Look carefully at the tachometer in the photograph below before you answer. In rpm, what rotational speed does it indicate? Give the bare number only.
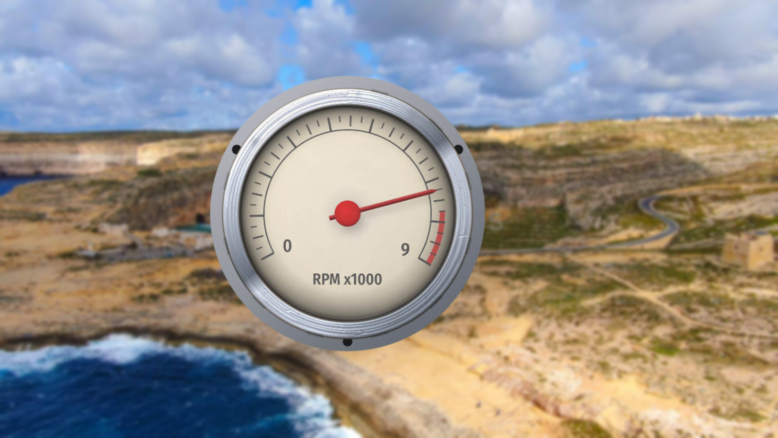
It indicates 7250
